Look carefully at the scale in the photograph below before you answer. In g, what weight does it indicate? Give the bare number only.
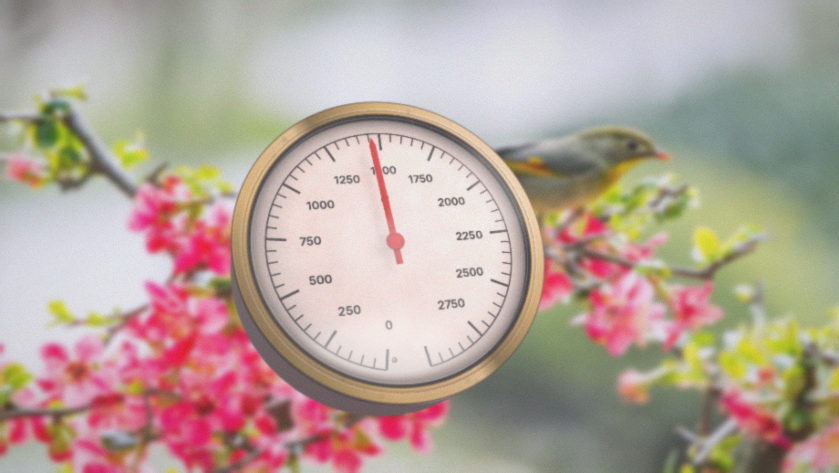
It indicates 1450
